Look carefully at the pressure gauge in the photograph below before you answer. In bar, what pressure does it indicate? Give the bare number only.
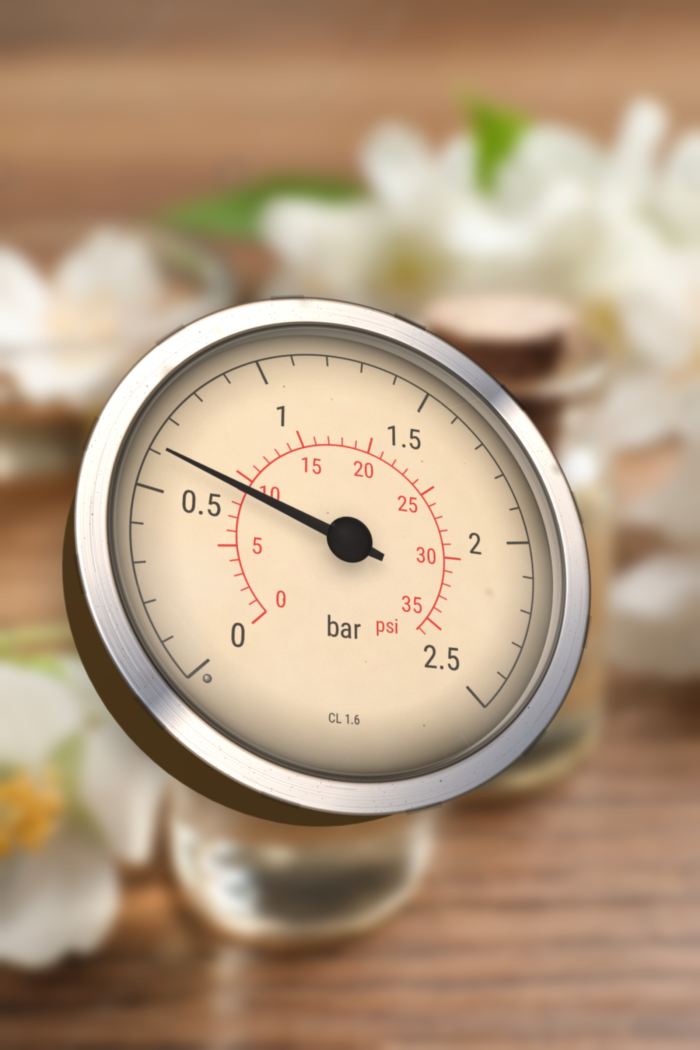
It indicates 0.6
